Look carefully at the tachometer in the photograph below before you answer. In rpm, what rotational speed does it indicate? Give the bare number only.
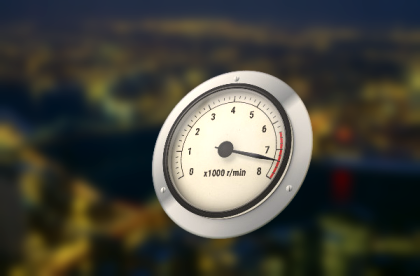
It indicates 7400
